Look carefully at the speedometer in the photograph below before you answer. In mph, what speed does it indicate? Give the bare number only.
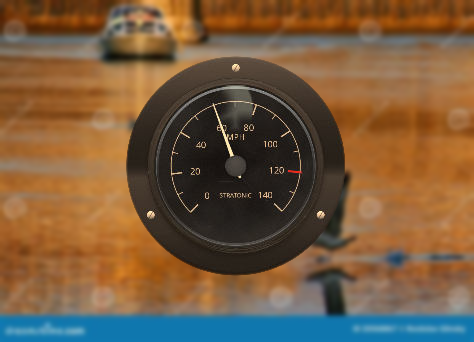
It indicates 60
